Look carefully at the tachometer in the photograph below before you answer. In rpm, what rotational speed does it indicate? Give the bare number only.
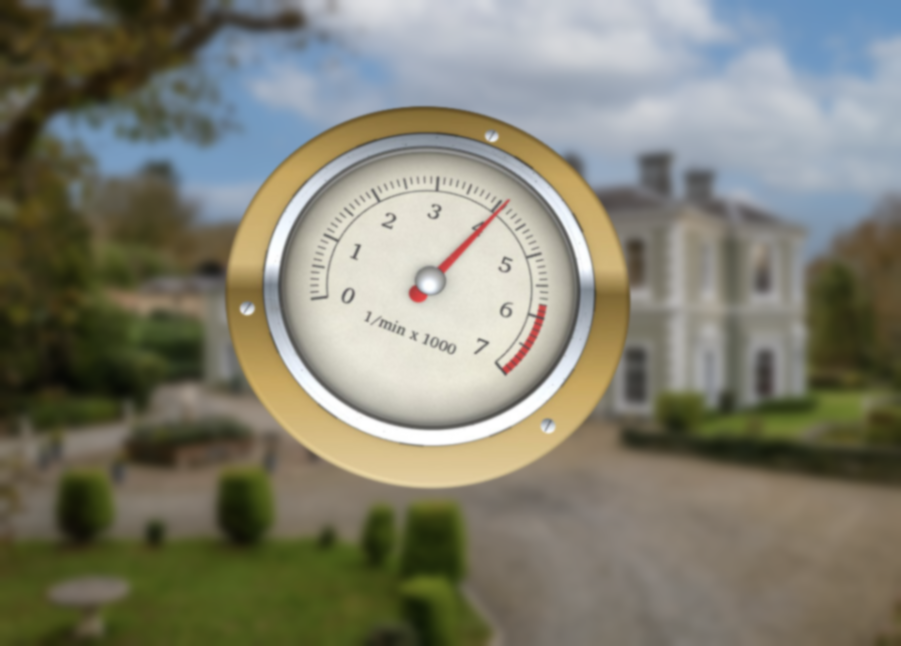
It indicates 4100
